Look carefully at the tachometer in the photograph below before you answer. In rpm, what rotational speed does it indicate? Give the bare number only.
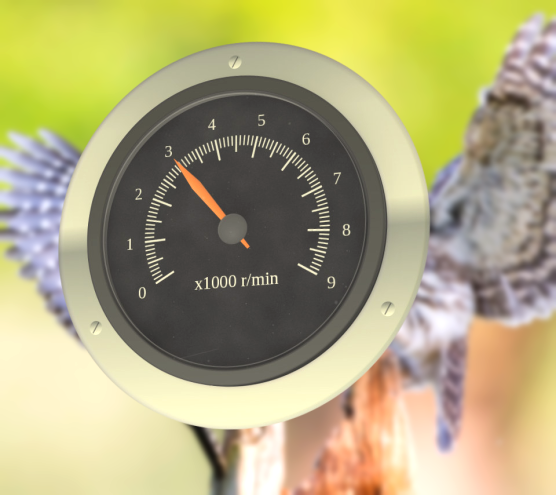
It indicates 3000
